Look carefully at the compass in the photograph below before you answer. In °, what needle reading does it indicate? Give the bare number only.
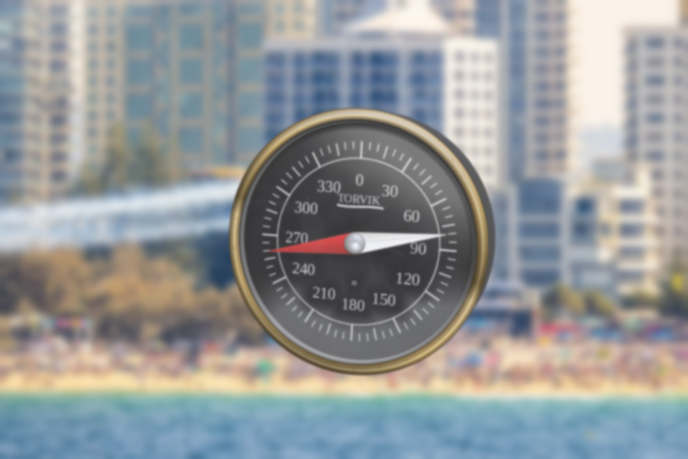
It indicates 260
